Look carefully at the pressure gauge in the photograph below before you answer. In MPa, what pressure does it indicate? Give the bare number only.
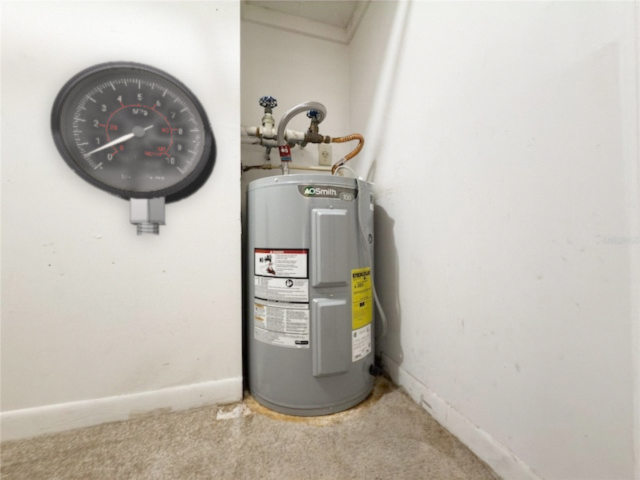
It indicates 0.5
